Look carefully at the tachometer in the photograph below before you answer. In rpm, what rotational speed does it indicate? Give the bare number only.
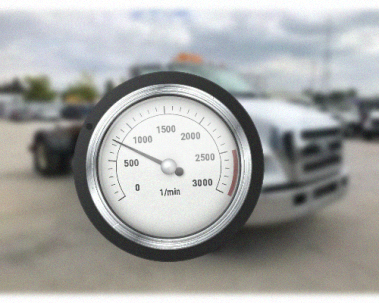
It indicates 750
